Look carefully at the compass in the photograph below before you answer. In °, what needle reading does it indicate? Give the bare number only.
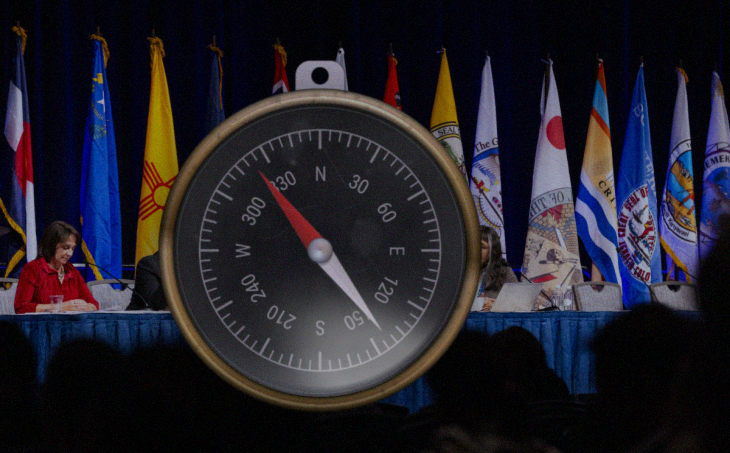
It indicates 322.5
